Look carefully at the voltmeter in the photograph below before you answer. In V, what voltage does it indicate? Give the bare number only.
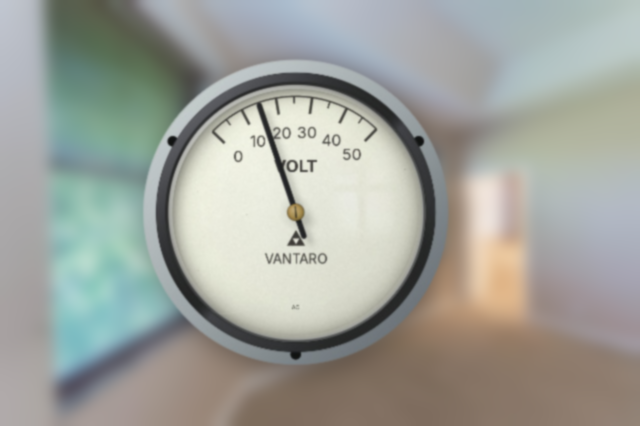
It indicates 15
